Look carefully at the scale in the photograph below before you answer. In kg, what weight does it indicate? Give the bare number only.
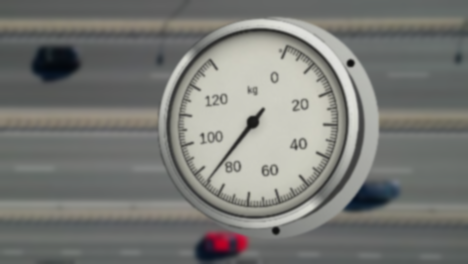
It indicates 85
